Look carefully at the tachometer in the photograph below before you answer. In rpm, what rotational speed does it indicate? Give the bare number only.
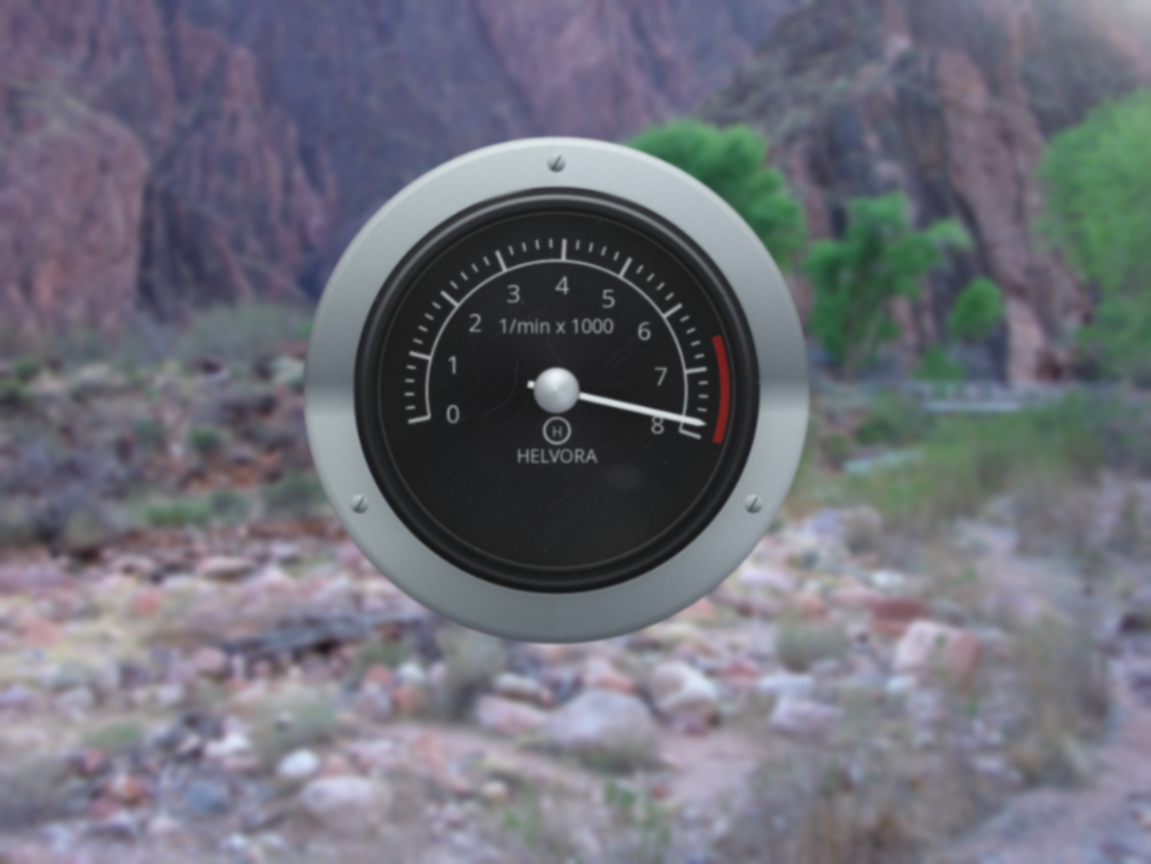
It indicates 7800
